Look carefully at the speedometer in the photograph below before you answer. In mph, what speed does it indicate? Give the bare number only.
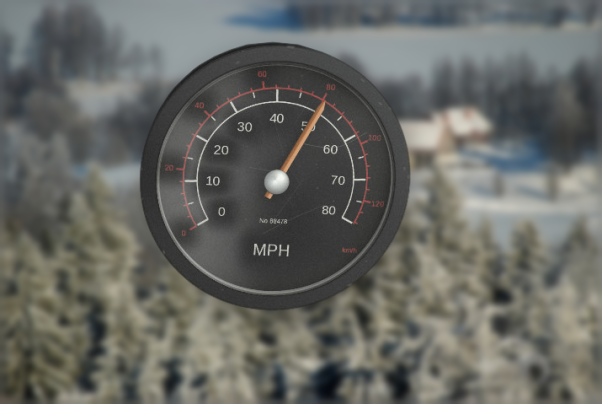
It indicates 50
